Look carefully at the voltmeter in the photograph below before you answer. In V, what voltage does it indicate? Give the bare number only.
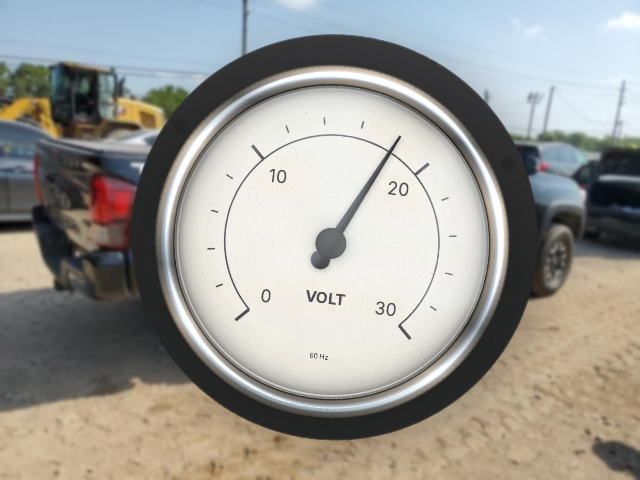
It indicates 18
